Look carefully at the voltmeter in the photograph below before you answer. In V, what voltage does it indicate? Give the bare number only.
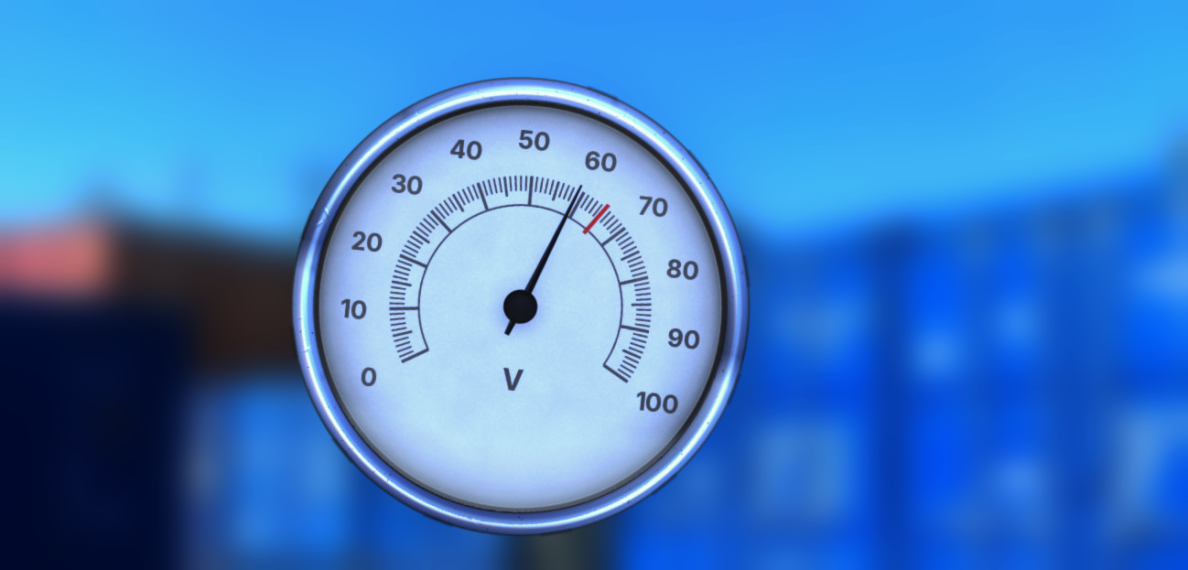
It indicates 59
